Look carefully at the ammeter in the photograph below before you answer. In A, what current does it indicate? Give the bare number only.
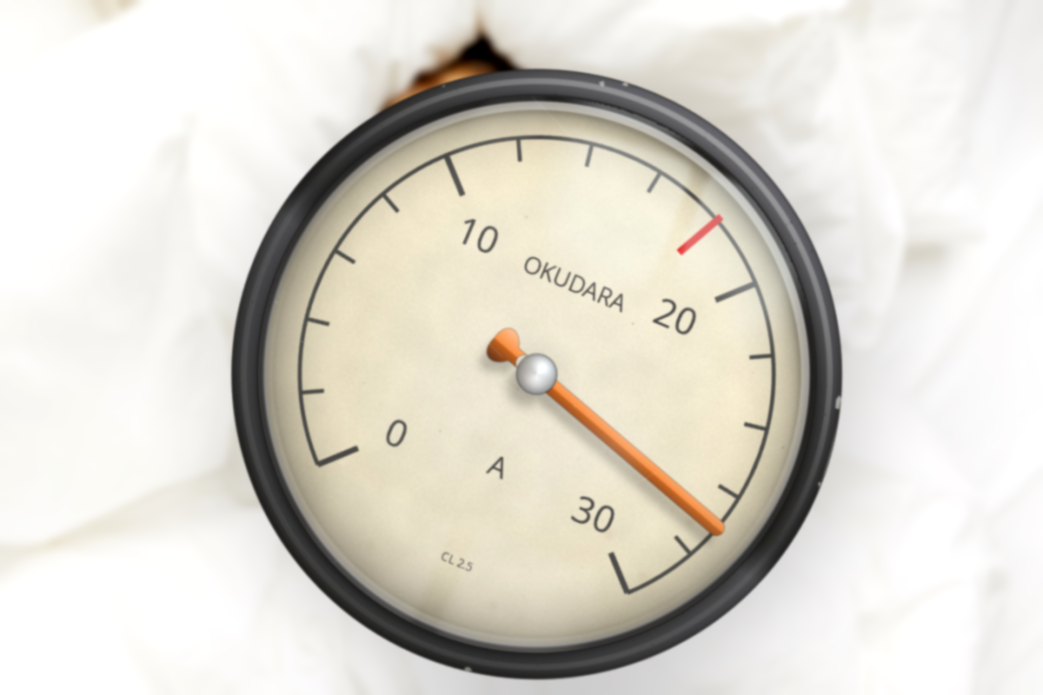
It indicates 27
